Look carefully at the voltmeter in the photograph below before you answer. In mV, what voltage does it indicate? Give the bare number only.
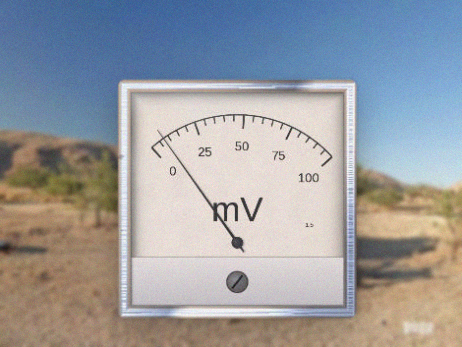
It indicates 7.5
